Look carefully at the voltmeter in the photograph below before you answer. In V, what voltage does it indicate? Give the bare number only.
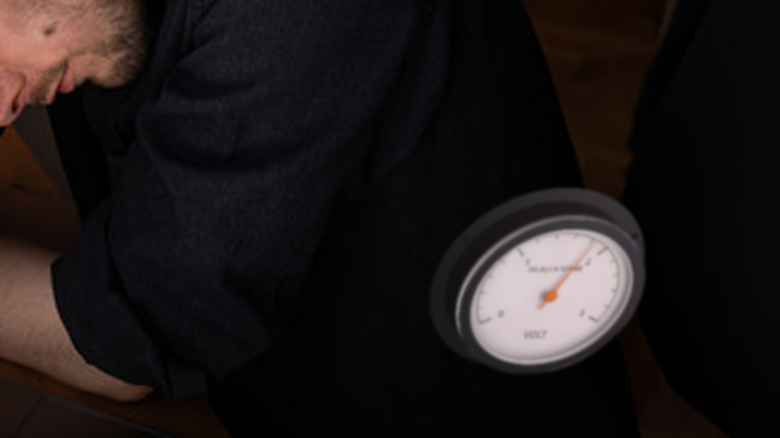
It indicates 1.8
